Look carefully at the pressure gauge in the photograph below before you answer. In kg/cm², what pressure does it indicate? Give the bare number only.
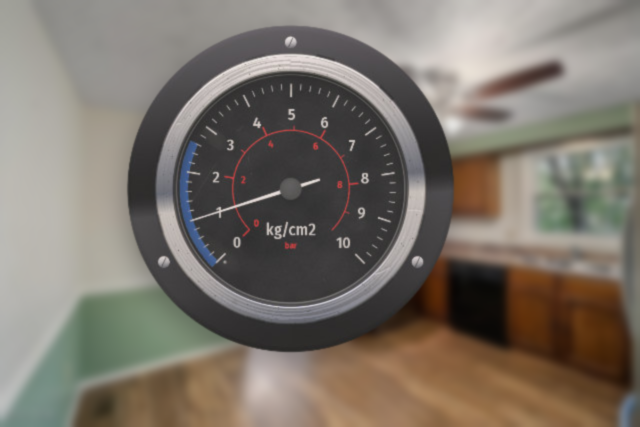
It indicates 1
